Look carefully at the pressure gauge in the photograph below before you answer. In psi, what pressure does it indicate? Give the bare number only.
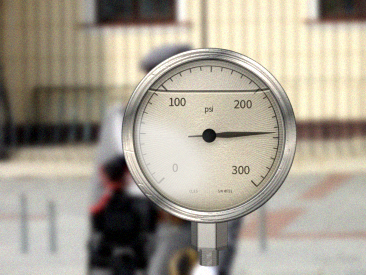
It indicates 245
